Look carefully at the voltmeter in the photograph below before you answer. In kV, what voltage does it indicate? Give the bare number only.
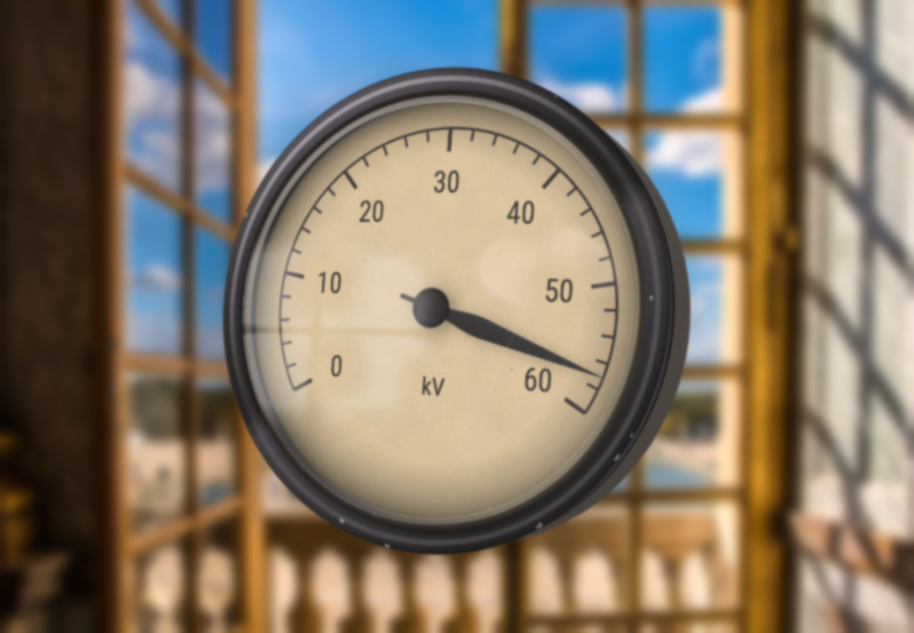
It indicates 57
